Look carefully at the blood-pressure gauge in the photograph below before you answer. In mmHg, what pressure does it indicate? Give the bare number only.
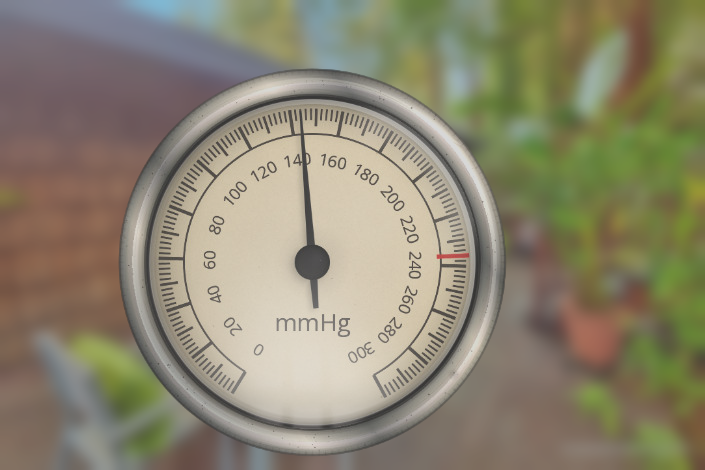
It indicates 144
